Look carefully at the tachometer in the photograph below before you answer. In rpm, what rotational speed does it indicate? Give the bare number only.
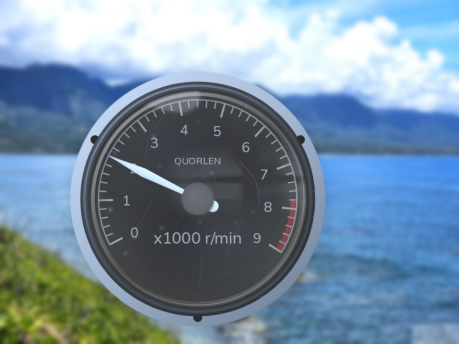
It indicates 2000
